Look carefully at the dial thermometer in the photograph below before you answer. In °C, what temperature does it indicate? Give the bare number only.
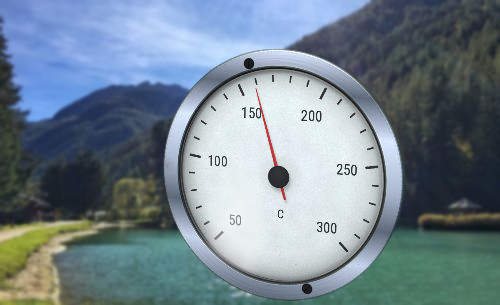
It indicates 160
